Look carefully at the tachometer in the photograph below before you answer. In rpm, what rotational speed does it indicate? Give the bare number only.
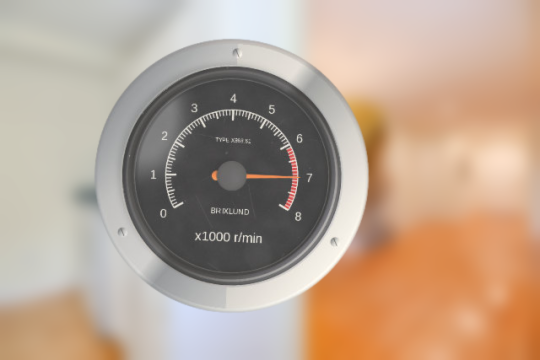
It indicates 7000
